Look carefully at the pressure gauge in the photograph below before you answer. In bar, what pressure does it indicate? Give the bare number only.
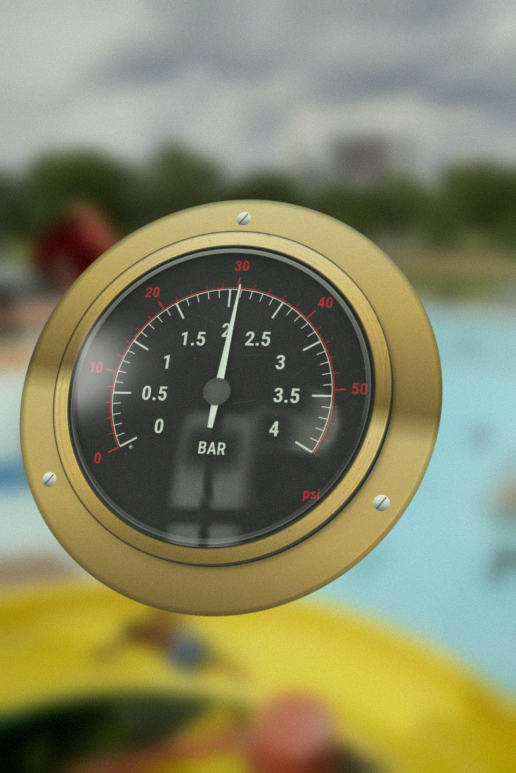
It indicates 2.1
